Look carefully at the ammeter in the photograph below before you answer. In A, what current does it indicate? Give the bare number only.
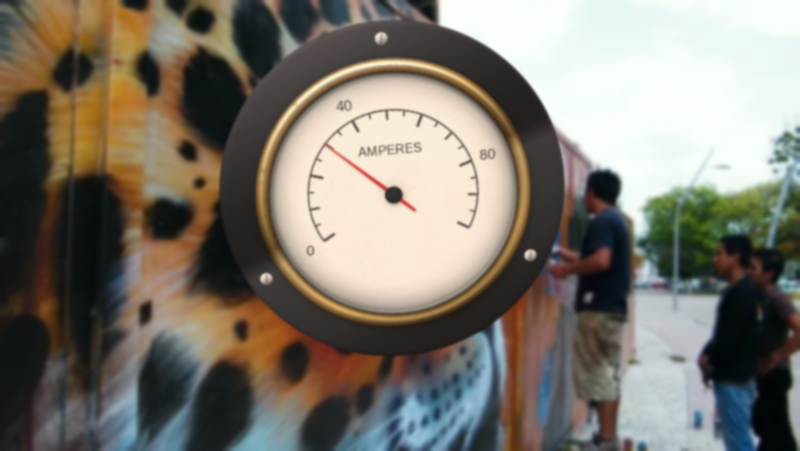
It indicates 30
